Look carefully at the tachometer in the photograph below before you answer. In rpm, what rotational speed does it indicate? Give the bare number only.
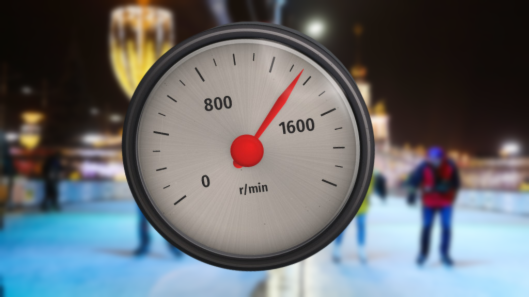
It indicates 1350
